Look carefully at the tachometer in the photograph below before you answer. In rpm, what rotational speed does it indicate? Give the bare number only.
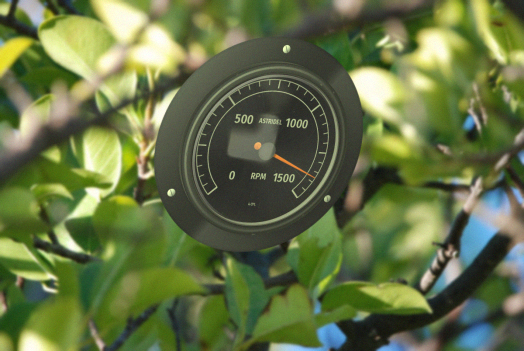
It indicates 1375
